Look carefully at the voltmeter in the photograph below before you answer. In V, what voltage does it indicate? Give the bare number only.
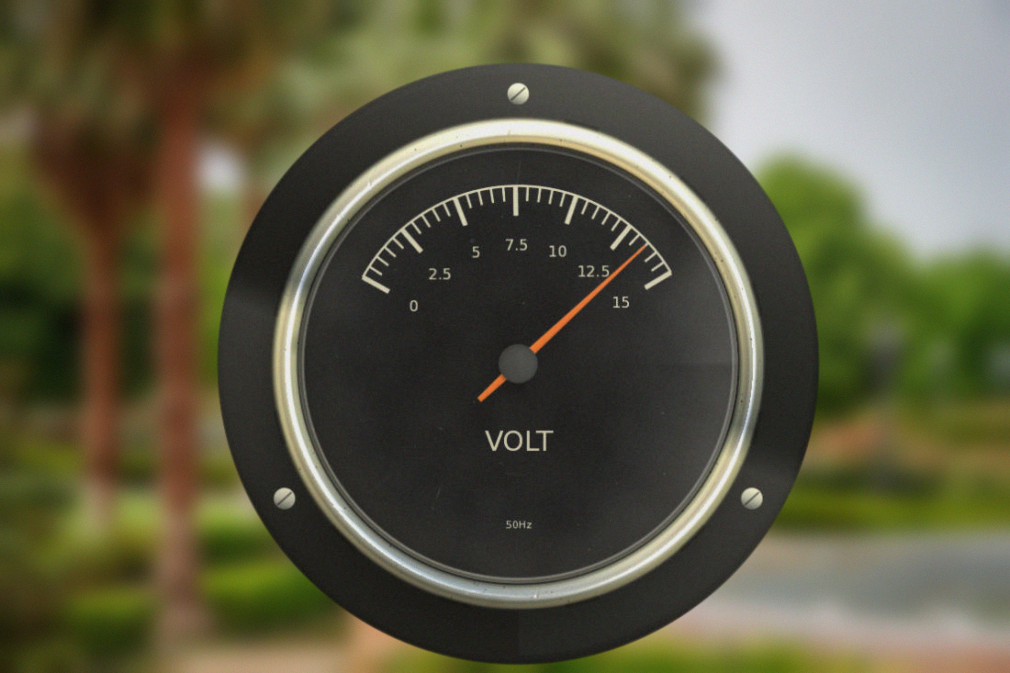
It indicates 13.5
